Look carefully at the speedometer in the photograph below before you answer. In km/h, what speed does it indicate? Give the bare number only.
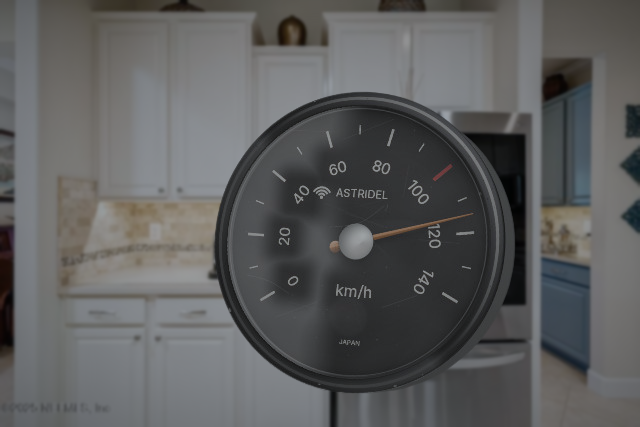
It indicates 115
